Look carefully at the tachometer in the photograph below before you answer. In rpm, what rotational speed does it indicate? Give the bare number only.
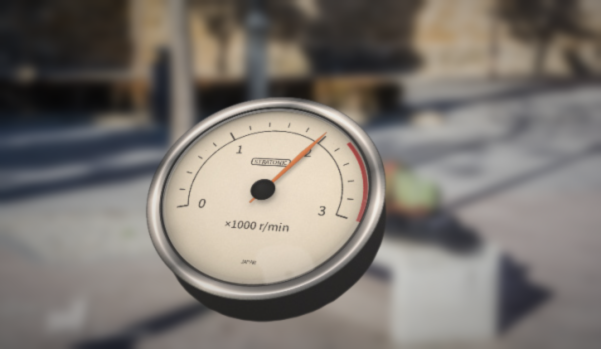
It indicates 2000
